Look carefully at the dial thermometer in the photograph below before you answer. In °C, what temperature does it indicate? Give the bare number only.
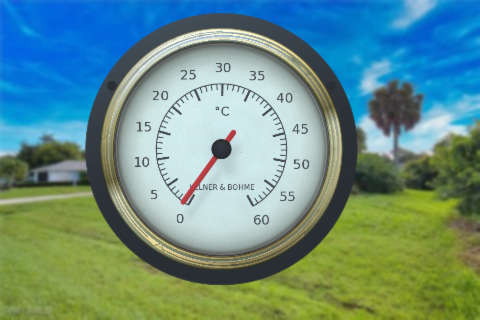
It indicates 1
